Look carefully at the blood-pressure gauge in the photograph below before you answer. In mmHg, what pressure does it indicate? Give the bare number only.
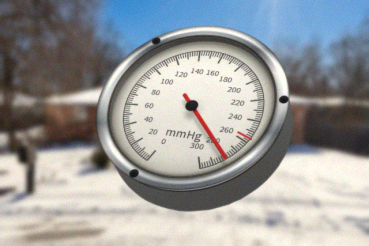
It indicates 280
